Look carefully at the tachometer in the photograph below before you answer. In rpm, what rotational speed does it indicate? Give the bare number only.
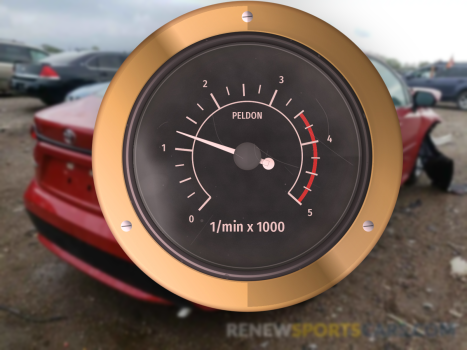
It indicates 1250
